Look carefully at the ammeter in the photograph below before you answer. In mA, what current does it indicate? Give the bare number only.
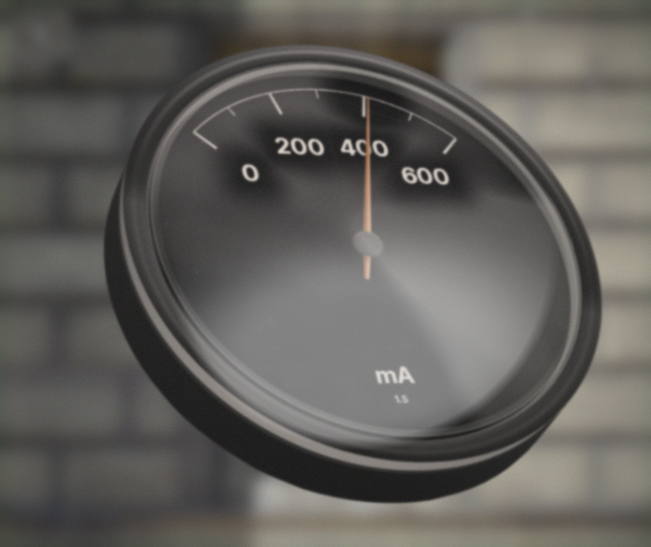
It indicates 400
